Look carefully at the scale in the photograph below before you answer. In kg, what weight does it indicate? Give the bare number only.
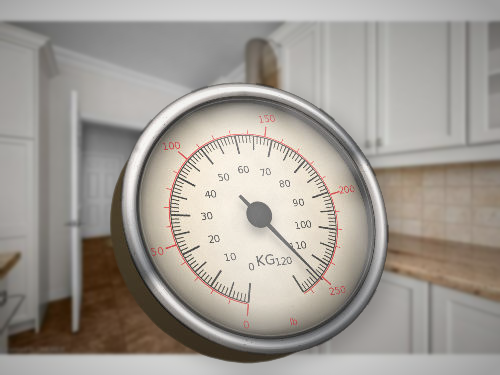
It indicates 115
